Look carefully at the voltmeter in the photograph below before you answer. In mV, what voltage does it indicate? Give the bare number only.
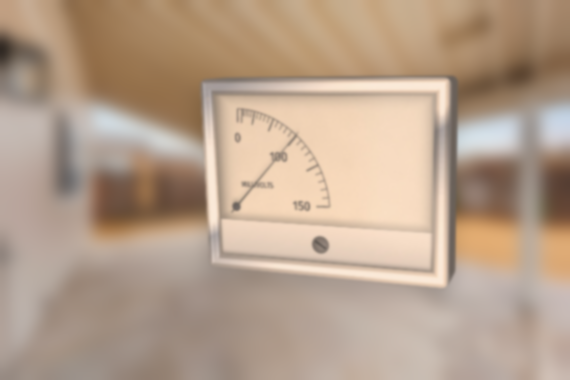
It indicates 100
